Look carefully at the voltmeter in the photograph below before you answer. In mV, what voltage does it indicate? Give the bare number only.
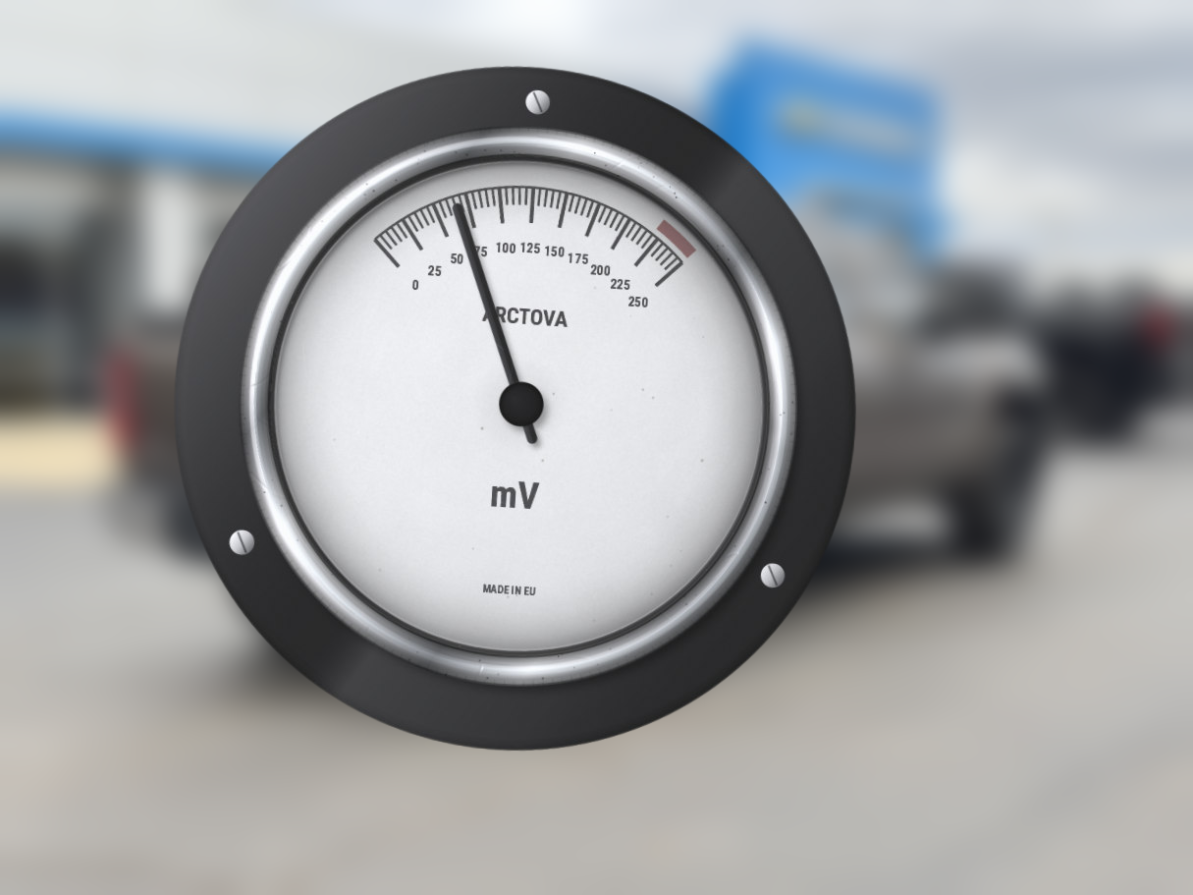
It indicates 65
